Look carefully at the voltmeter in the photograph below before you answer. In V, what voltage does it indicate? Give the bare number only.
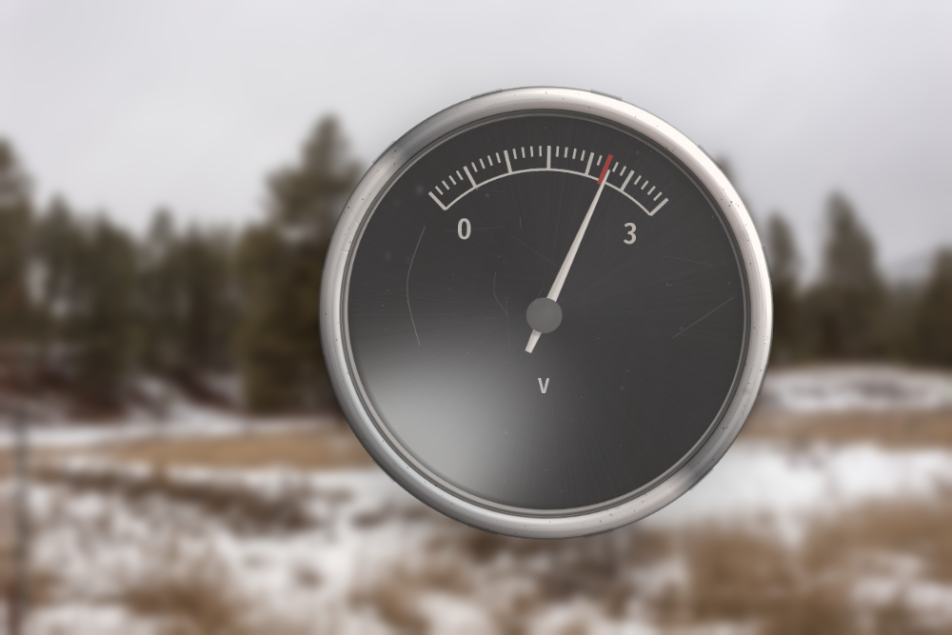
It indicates 2.25
